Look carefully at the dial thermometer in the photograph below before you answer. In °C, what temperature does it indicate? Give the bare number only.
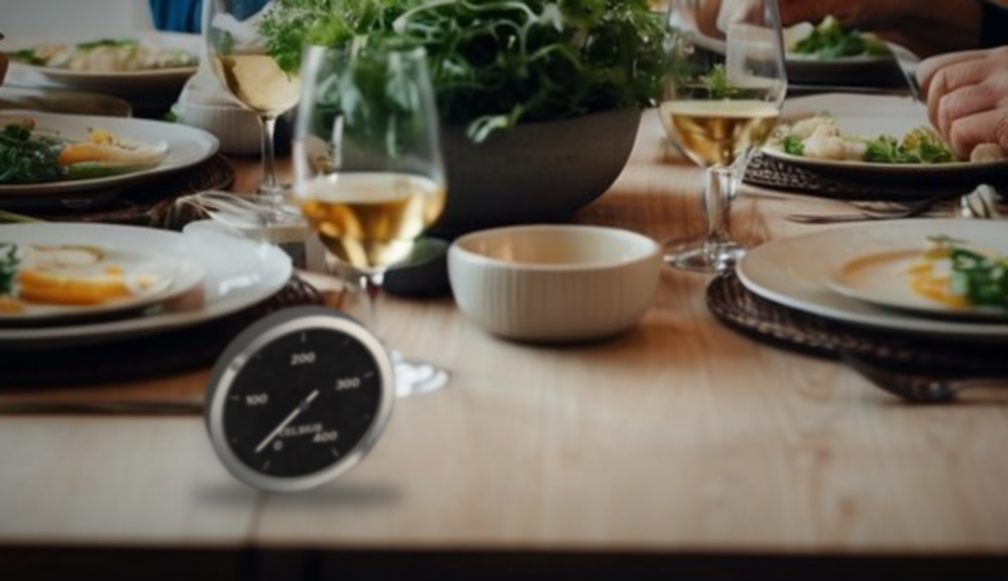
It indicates 25
